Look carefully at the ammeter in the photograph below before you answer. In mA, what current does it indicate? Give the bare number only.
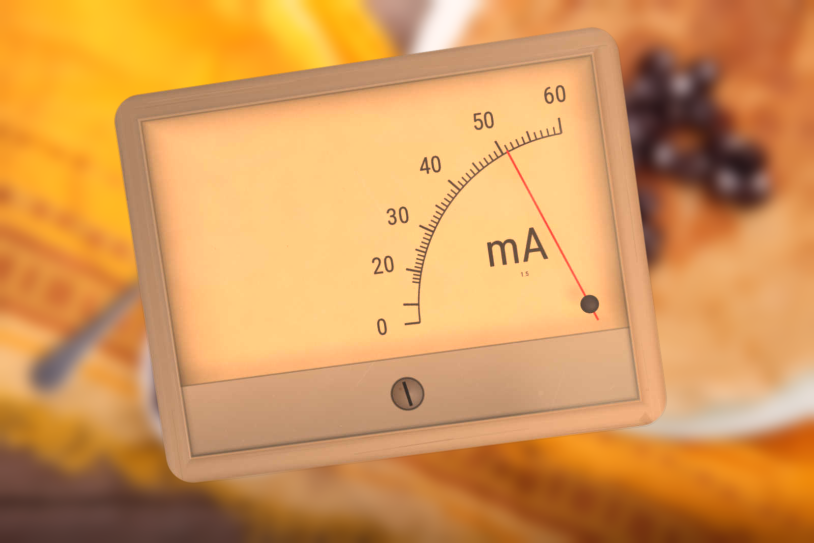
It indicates 51
